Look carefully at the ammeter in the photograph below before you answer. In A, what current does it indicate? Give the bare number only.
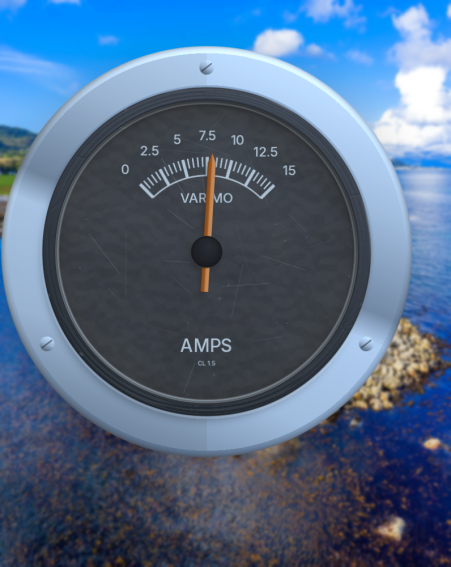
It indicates 8
